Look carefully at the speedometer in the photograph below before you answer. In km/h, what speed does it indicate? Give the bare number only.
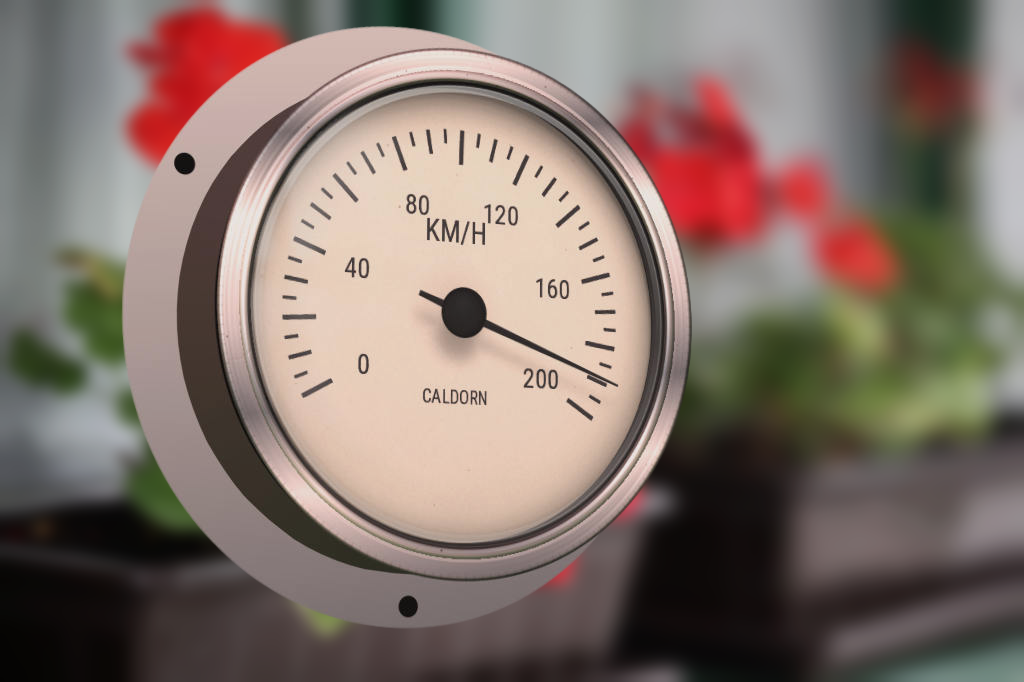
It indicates 190
